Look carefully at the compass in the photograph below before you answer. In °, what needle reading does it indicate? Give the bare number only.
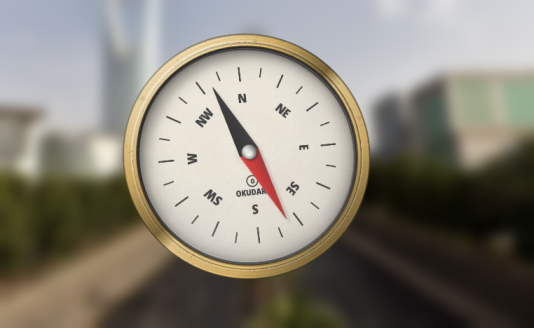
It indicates 157.5
